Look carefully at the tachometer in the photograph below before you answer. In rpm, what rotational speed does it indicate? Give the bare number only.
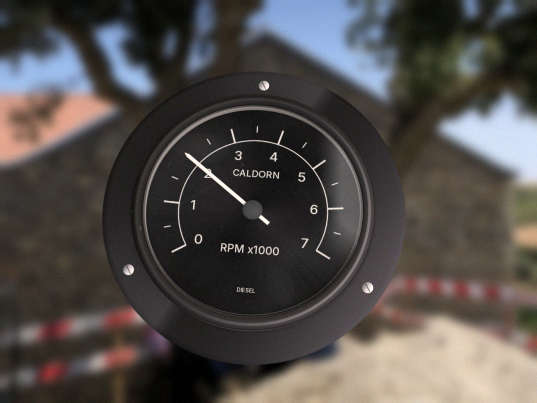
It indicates 2000
